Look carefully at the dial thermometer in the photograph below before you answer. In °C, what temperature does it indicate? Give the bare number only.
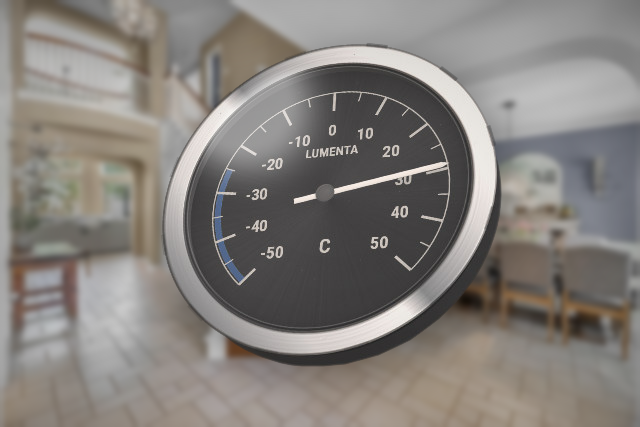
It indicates 30
